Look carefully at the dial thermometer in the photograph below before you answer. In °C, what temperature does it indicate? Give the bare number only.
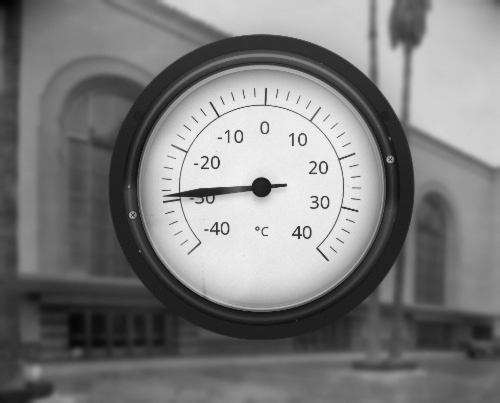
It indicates -29
